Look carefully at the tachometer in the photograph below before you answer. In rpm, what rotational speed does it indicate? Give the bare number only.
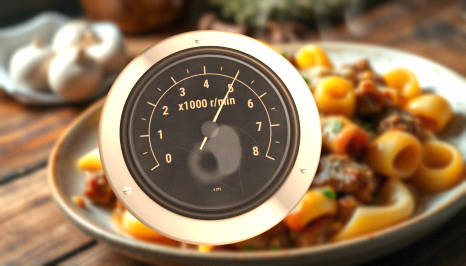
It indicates 5000
